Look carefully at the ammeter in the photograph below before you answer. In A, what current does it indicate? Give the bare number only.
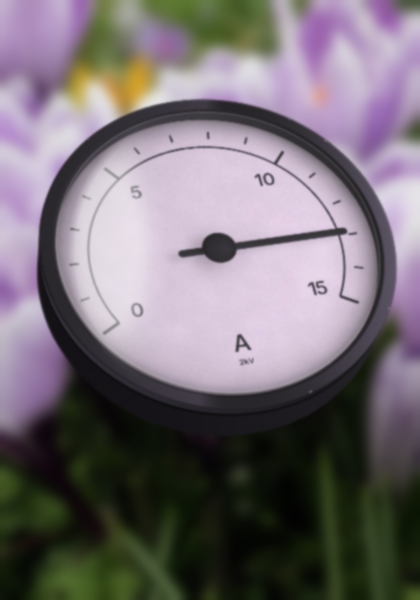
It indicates 13
